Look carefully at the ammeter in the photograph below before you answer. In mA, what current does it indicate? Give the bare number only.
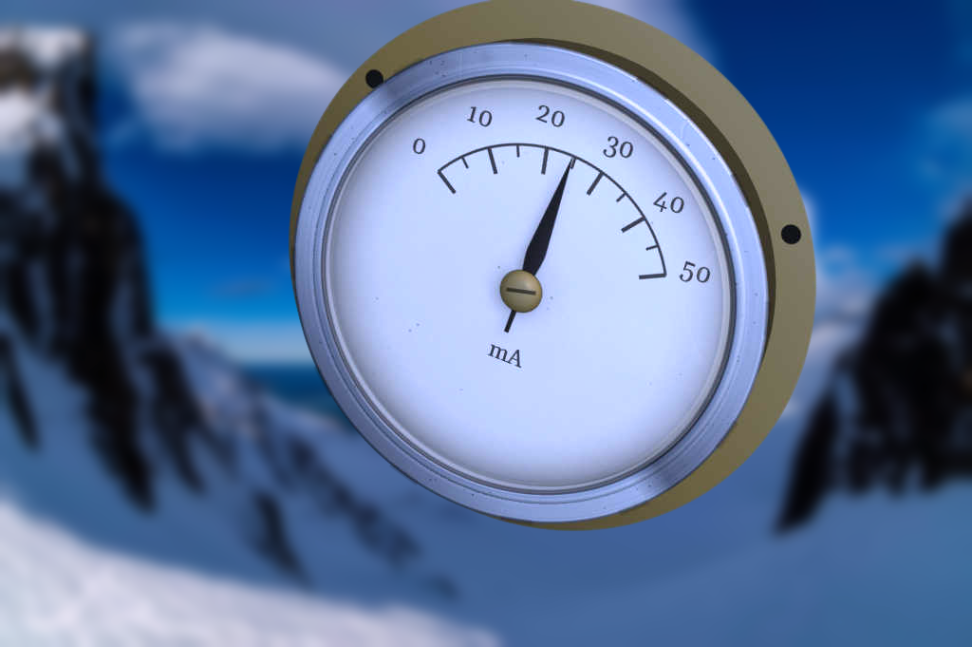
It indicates 25
